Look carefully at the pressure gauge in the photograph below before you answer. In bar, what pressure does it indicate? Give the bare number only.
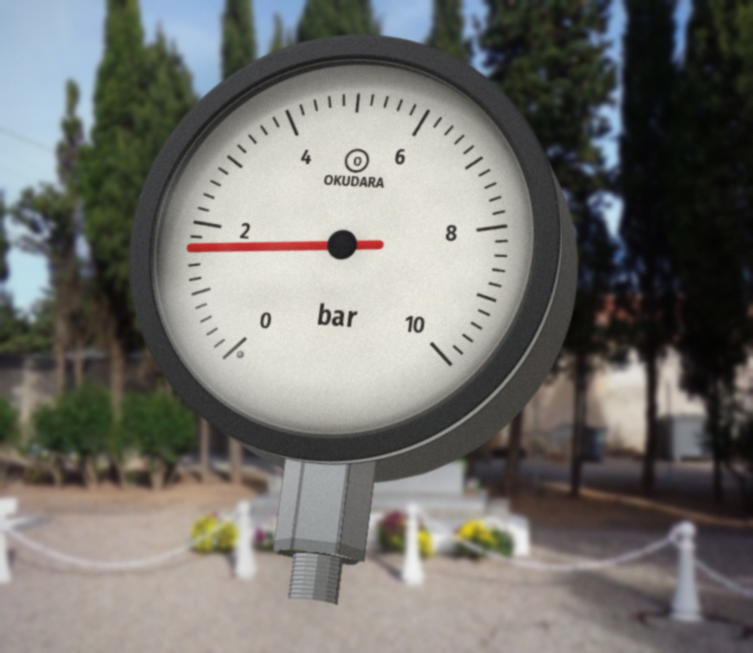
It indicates 1.6
